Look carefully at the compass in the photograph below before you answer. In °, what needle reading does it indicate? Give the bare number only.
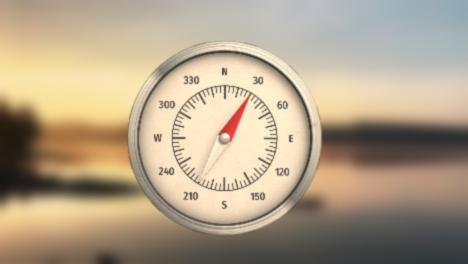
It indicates 30
